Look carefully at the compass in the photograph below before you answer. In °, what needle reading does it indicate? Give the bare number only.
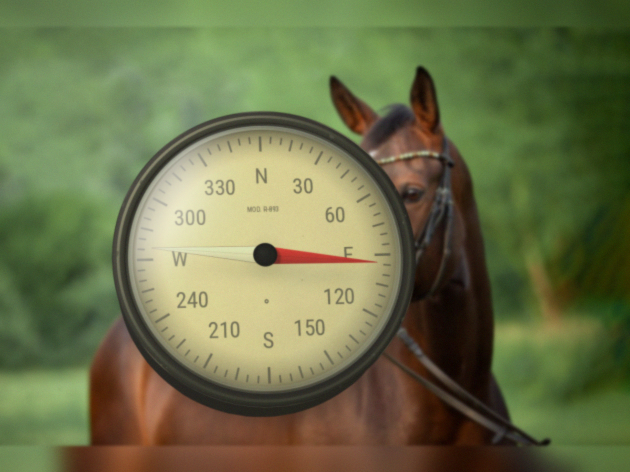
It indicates 95
